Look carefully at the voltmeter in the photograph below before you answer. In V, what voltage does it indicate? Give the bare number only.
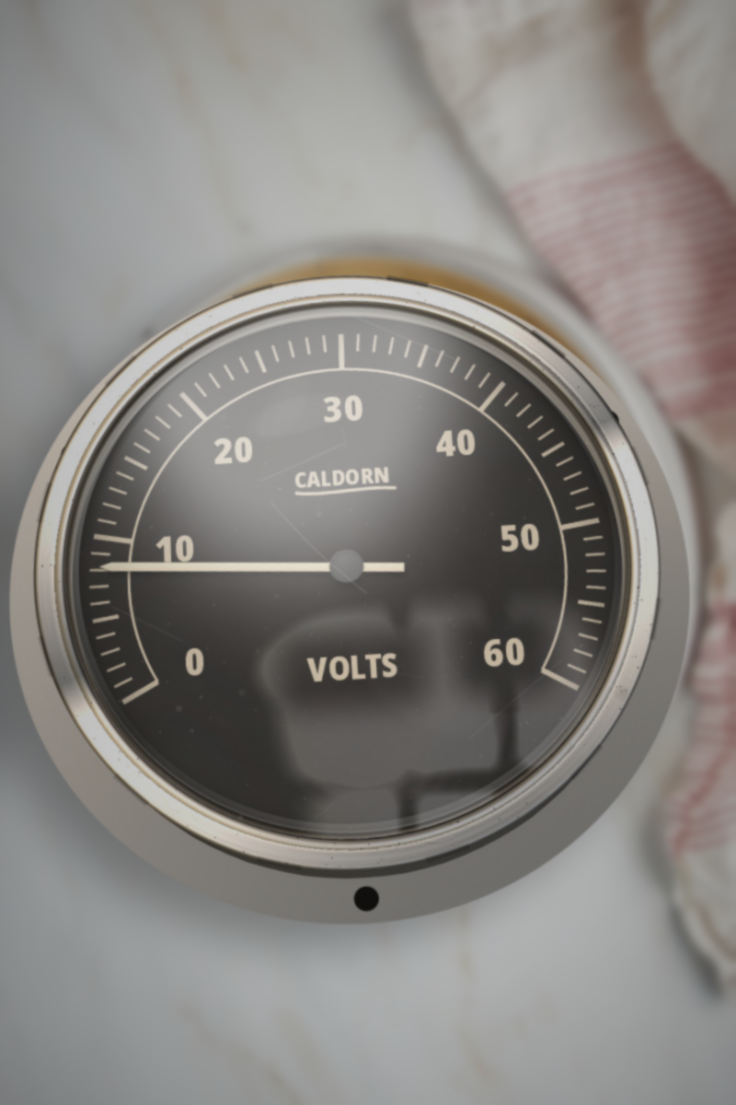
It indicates 8
